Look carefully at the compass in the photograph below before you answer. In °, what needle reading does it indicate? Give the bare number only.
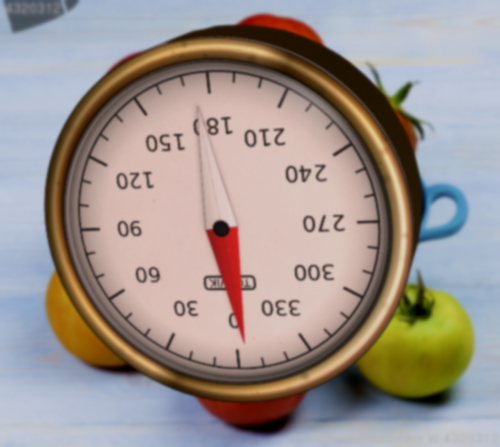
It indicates 355
